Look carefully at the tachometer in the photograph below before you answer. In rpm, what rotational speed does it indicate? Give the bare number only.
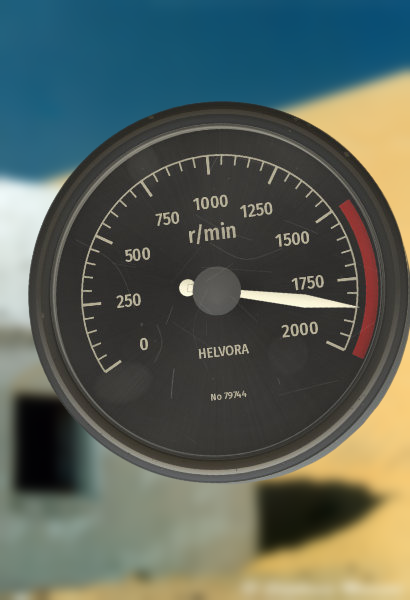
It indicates 1850
